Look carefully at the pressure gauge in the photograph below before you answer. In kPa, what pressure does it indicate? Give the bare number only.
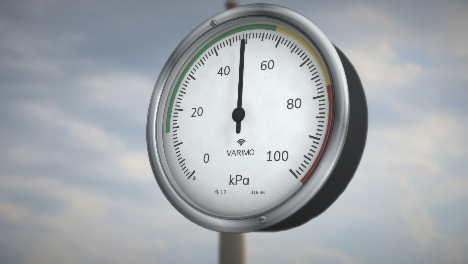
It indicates 50
